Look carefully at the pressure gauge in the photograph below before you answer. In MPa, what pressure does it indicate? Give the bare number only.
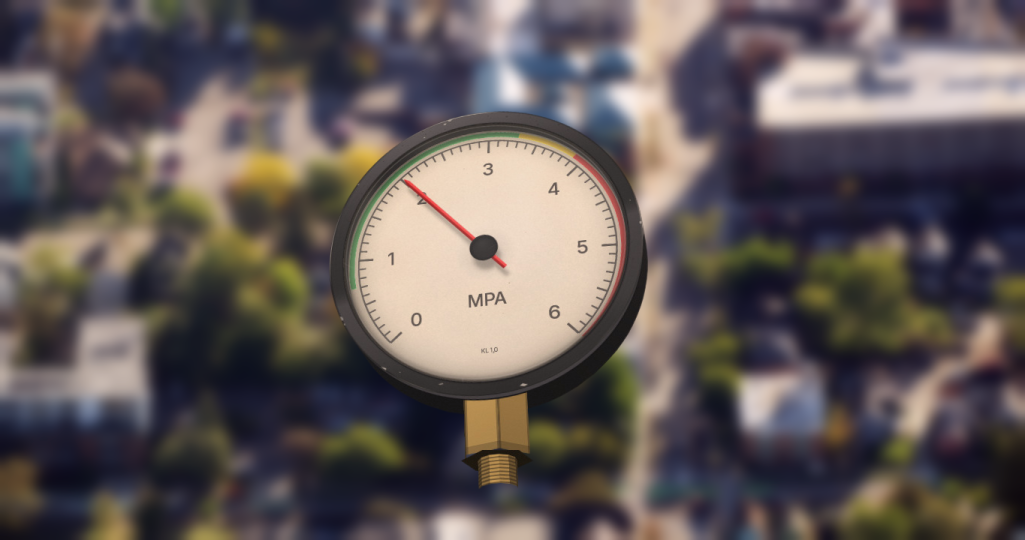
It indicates 2
